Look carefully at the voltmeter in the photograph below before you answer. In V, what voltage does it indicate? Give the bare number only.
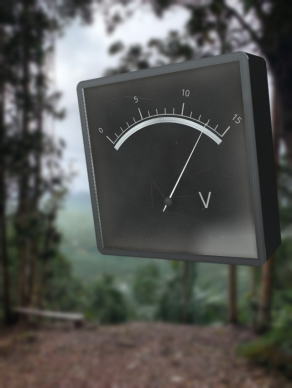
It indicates 13
